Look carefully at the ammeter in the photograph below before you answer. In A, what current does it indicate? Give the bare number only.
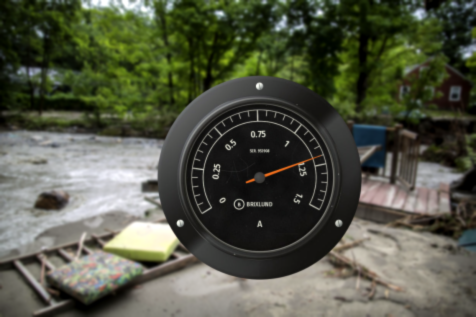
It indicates 1.2
